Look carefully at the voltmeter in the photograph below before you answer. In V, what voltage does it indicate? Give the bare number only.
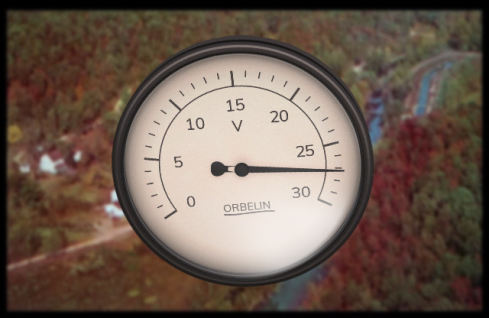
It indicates 27
